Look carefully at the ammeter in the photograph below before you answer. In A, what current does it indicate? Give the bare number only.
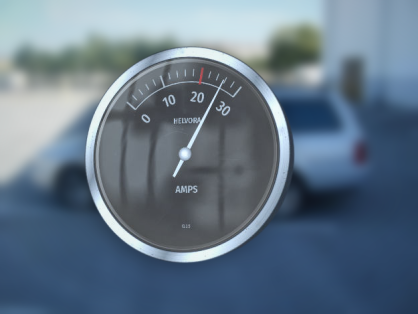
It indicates 26
